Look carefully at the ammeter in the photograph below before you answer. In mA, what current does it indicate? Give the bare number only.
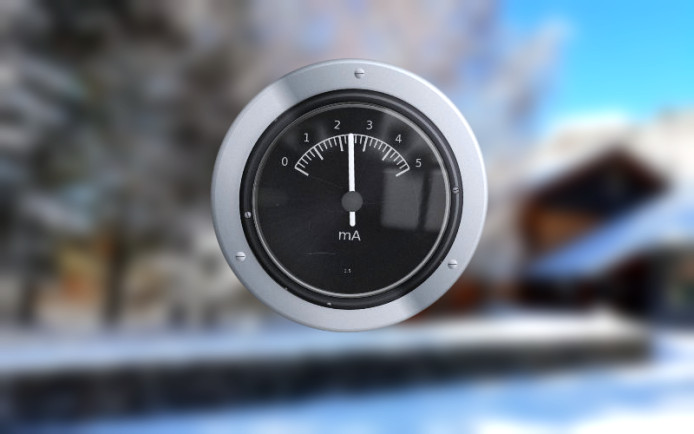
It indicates 2.4
